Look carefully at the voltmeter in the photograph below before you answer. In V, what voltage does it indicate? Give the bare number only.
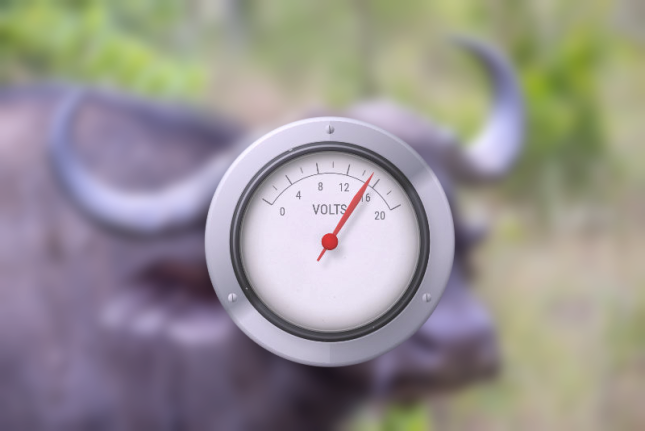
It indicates 15
